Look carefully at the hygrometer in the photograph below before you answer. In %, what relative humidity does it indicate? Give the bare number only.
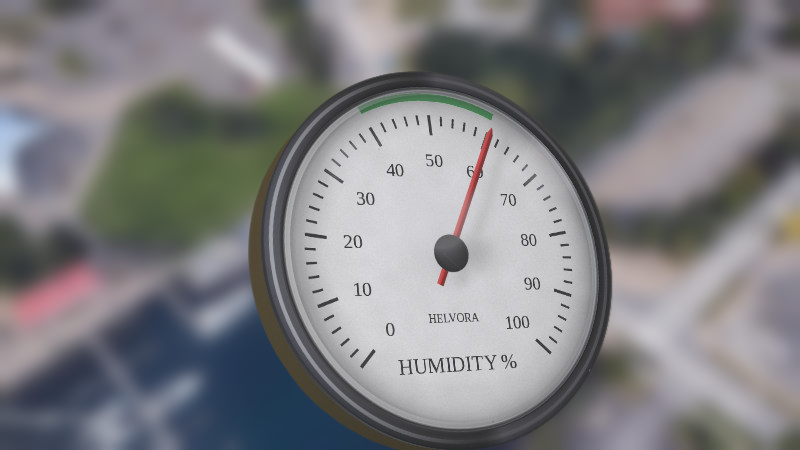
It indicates 60
